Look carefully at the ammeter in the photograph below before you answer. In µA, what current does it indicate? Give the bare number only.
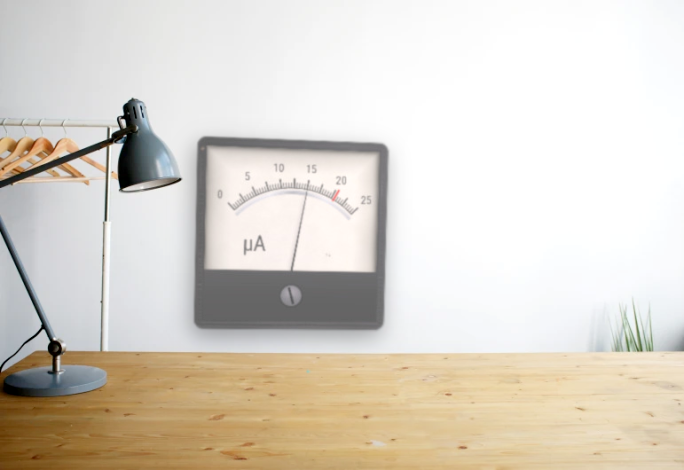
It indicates 15
